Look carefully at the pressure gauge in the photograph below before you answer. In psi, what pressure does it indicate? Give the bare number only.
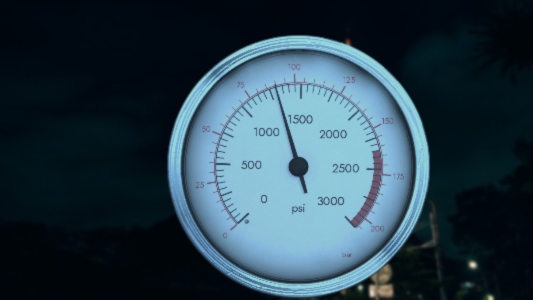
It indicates 1300
